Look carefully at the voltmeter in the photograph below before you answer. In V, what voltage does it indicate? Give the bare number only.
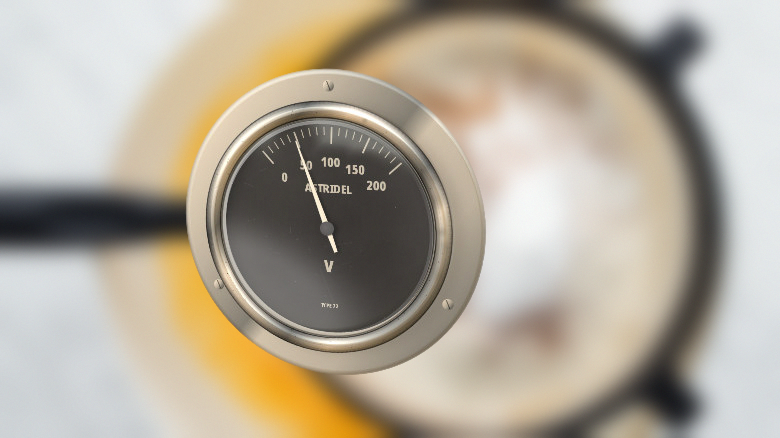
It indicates 50
